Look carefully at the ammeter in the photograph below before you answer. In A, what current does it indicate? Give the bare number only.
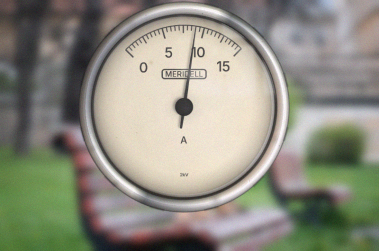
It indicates 9
